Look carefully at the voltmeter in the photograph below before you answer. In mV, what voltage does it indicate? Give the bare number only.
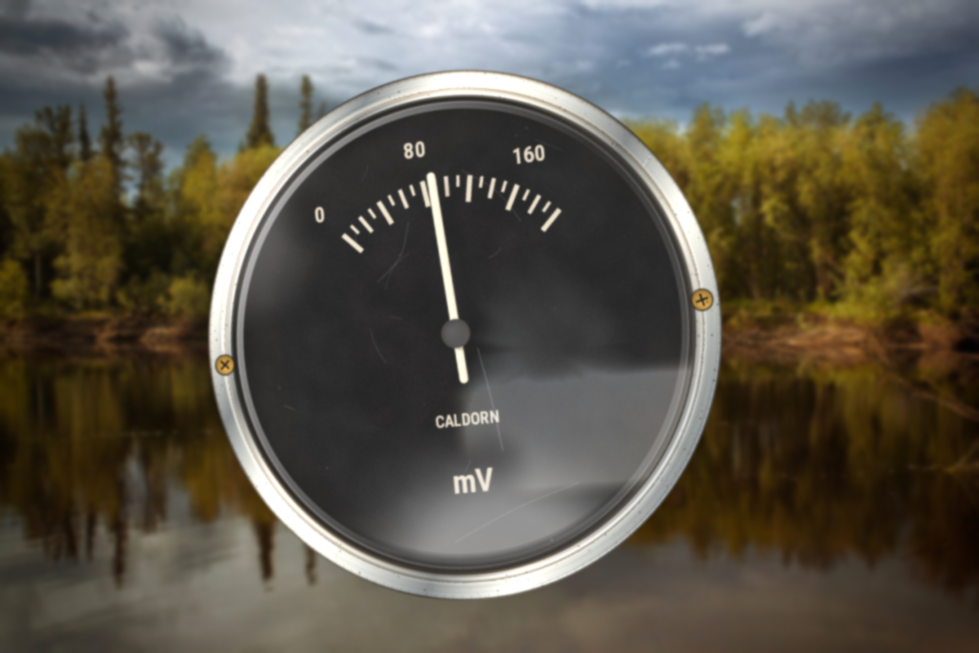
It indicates 90
